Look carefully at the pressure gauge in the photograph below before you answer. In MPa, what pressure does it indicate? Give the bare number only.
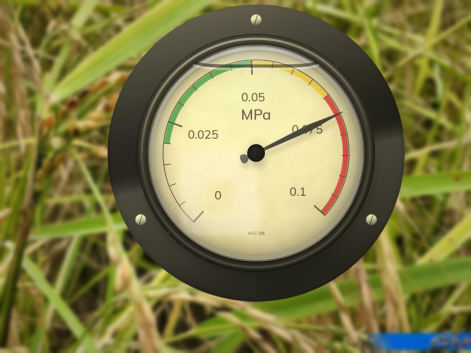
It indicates 0.075
